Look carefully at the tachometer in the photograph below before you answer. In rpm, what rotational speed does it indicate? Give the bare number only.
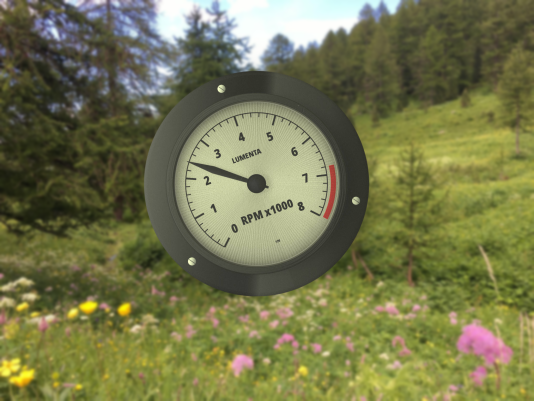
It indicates 2400
